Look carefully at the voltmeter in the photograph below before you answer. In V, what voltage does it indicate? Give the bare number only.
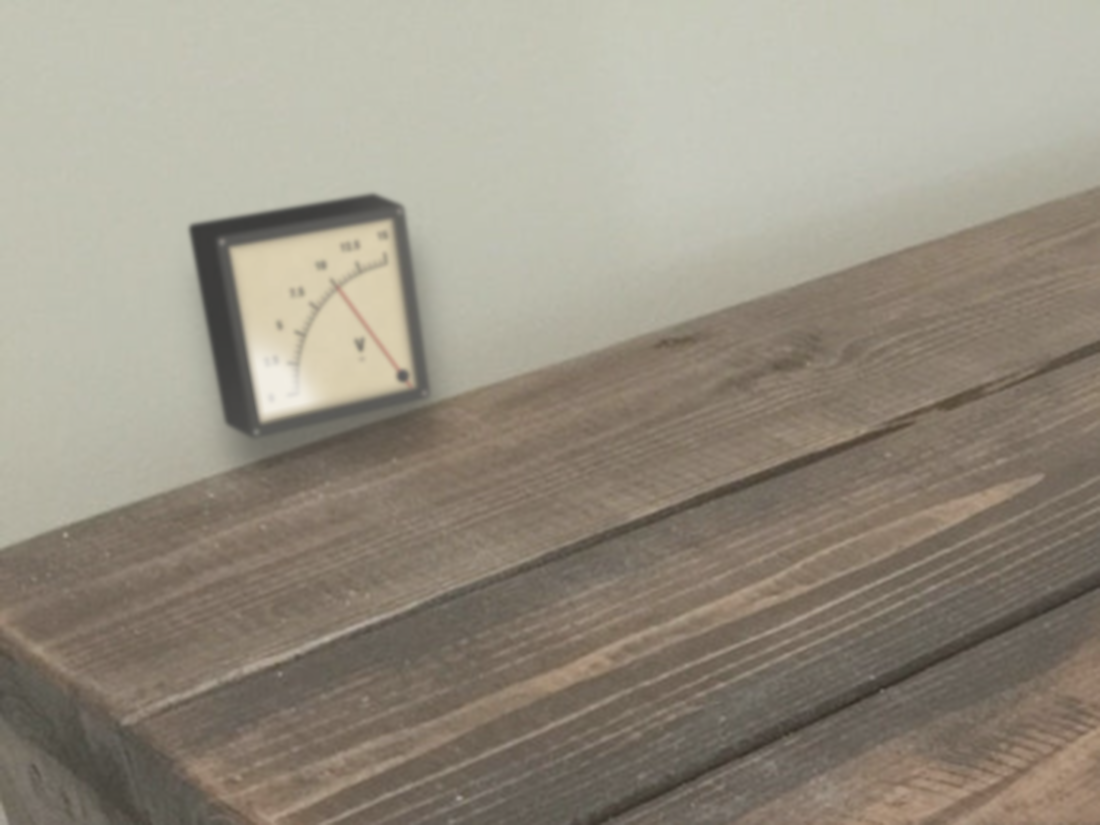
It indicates 10
